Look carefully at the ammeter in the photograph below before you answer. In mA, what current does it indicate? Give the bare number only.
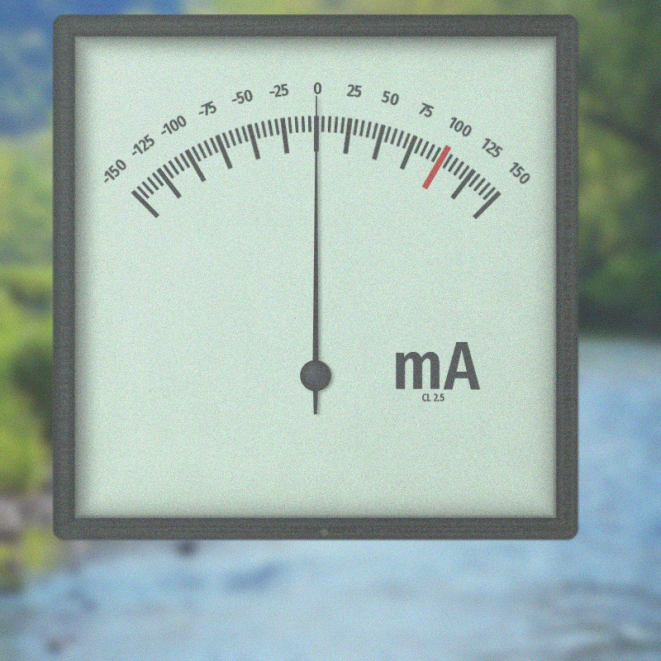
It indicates 0
